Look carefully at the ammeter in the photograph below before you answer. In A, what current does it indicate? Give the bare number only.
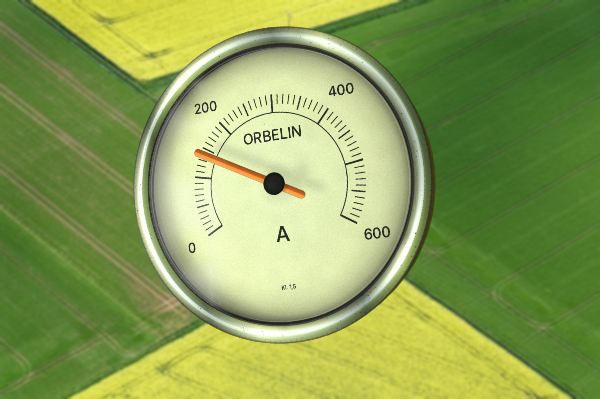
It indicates 140
